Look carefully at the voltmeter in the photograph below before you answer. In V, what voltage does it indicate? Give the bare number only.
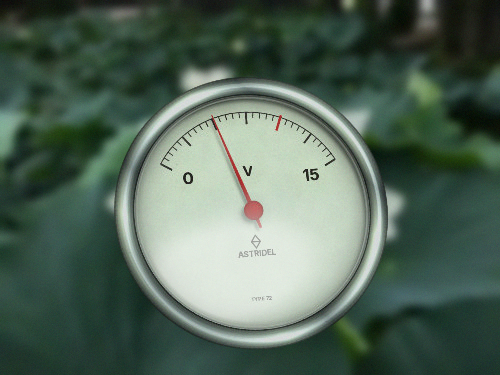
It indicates 5
